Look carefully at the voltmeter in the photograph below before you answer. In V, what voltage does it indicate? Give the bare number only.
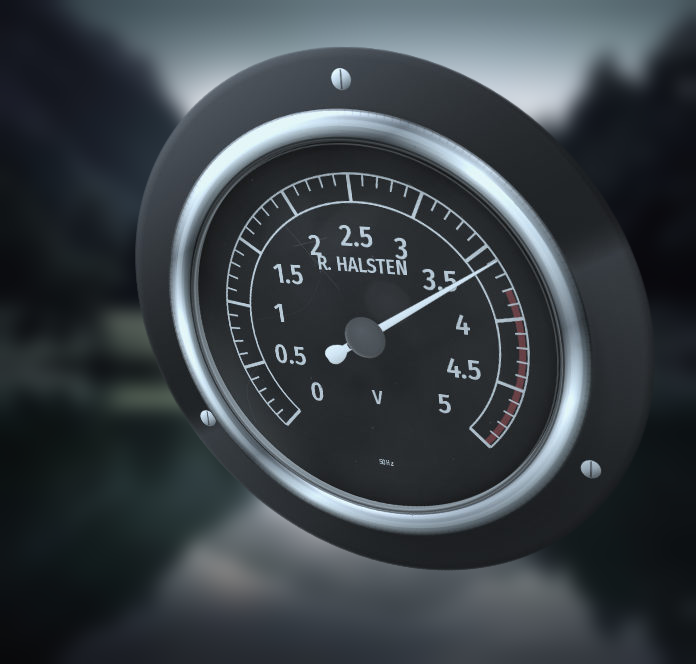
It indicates 3.6
